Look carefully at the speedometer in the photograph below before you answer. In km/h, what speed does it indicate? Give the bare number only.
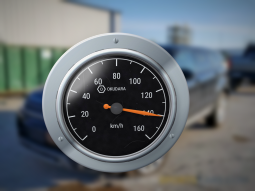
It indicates 140
